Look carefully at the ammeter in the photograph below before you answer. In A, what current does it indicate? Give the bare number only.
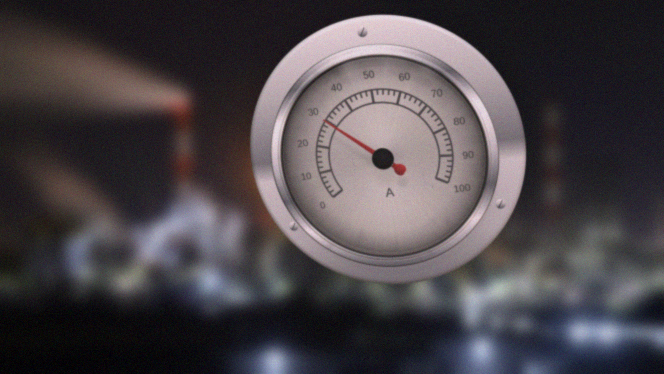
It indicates 30
